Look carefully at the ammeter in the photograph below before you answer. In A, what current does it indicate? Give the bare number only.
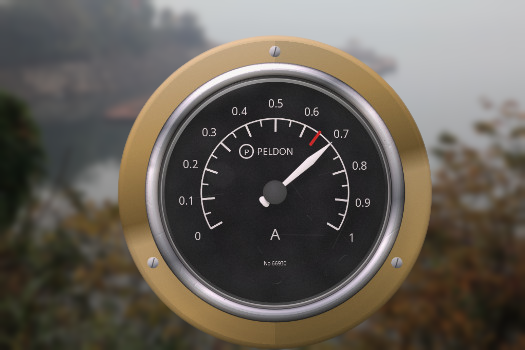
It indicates 0.7
